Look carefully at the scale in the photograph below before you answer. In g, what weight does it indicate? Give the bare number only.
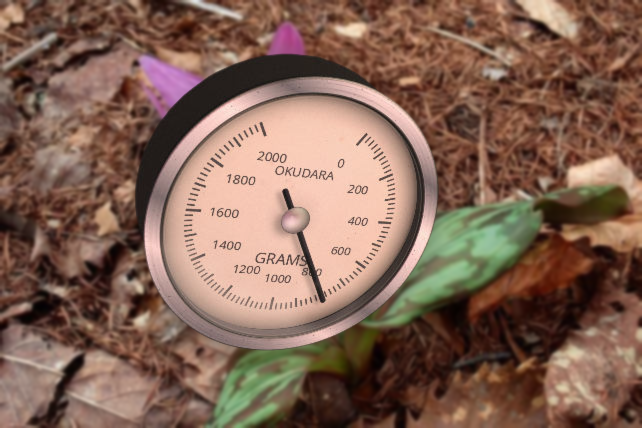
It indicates 800
